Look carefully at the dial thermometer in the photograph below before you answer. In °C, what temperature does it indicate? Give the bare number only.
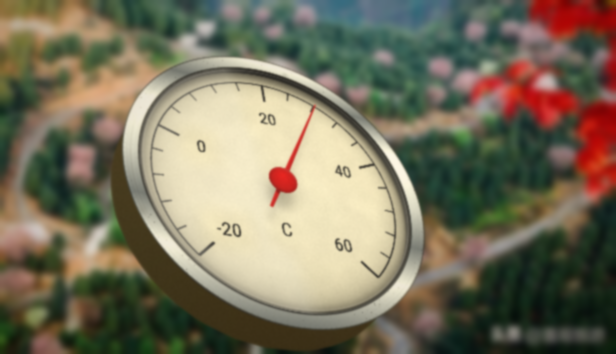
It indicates 28
